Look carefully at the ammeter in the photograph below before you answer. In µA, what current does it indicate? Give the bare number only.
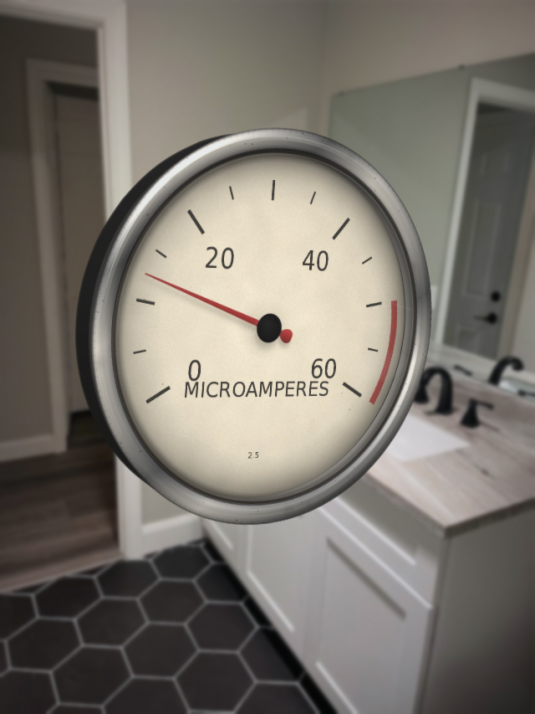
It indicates 12.5
